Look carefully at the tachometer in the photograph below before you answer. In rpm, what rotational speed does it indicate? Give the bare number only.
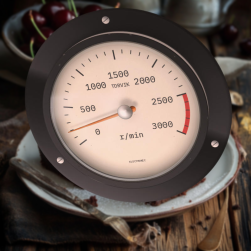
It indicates 200
